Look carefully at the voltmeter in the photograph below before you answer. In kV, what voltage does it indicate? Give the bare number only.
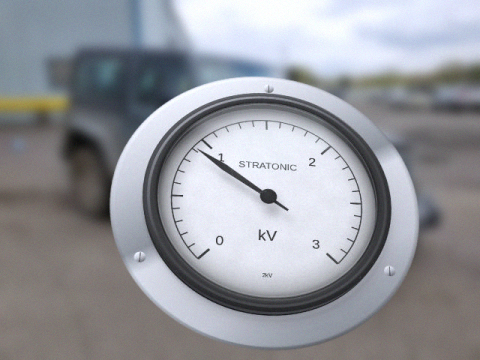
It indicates 0.9
